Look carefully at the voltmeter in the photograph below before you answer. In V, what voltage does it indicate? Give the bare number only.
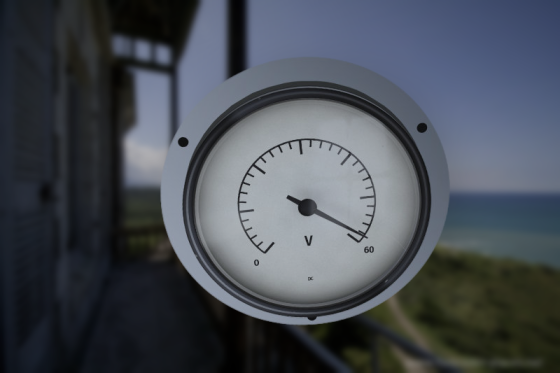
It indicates 58
